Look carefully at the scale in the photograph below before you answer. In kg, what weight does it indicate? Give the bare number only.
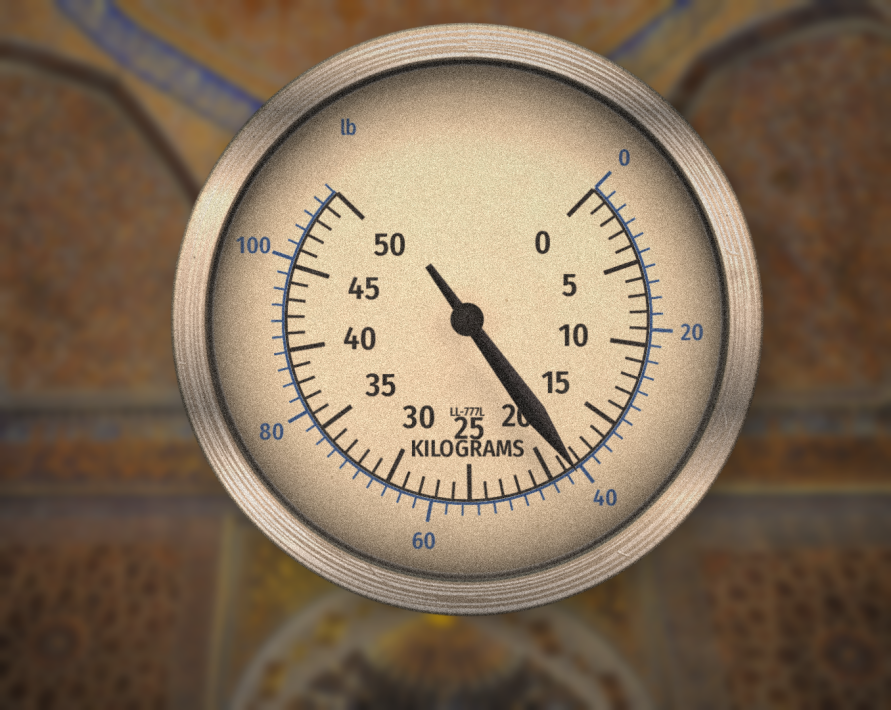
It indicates 18.5
